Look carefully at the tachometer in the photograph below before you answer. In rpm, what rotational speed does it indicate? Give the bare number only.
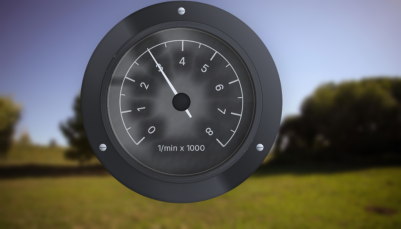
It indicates 3000
